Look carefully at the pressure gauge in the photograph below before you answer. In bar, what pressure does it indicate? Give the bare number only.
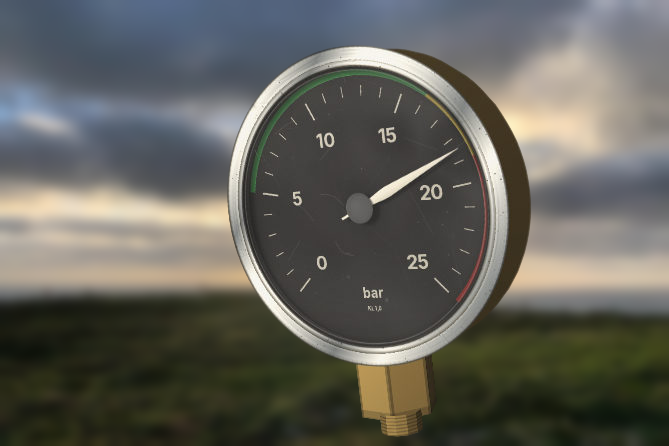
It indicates 18.5
